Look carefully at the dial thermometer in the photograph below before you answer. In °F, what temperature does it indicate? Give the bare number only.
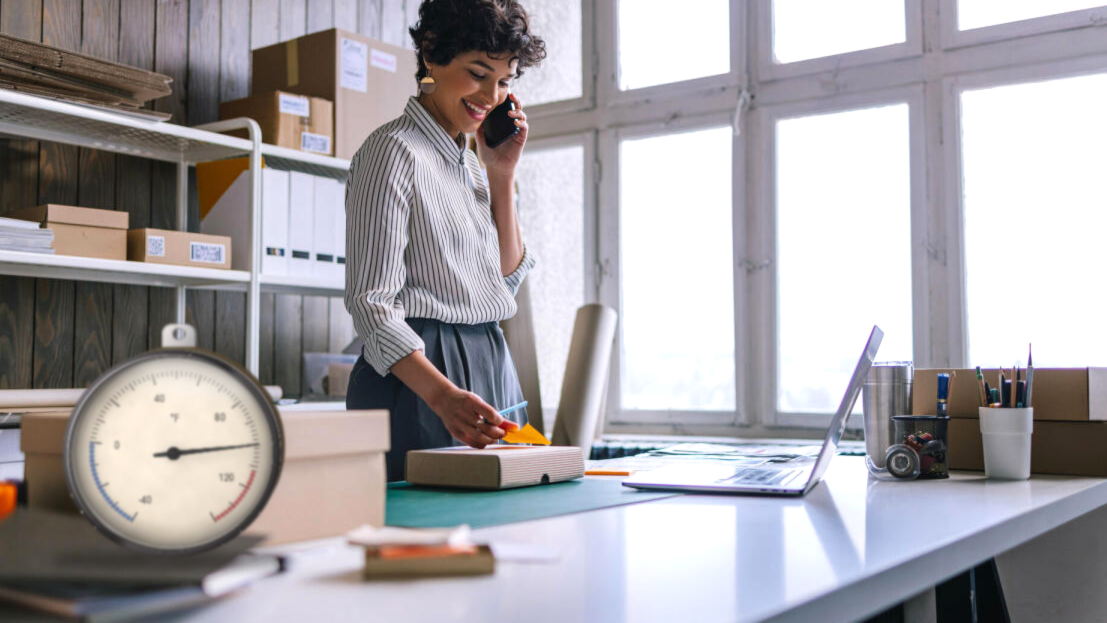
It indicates 100
